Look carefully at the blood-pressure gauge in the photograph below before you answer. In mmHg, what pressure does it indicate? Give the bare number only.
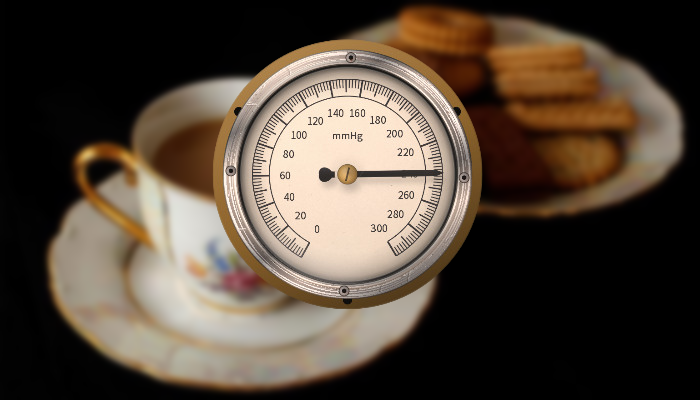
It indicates 240
